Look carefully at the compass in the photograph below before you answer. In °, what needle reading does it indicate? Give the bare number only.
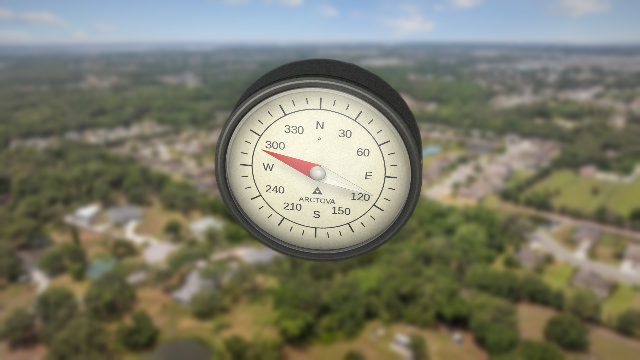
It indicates 290
